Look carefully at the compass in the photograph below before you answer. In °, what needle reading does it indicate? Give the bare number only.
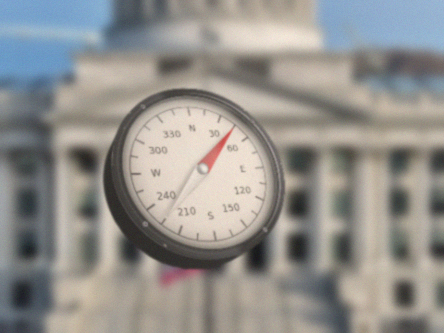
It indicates 45
